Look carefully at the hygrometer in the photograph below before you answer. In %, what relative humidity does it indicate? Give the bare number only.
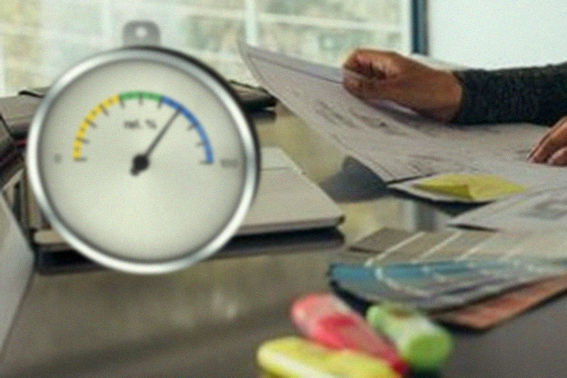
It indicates 70
